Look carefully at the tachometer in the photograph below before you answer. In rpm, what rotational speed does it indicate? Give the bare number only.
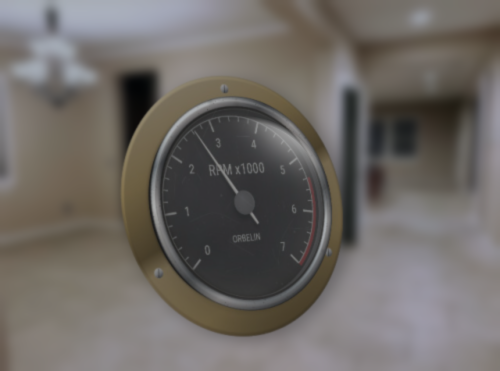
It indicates 2600
